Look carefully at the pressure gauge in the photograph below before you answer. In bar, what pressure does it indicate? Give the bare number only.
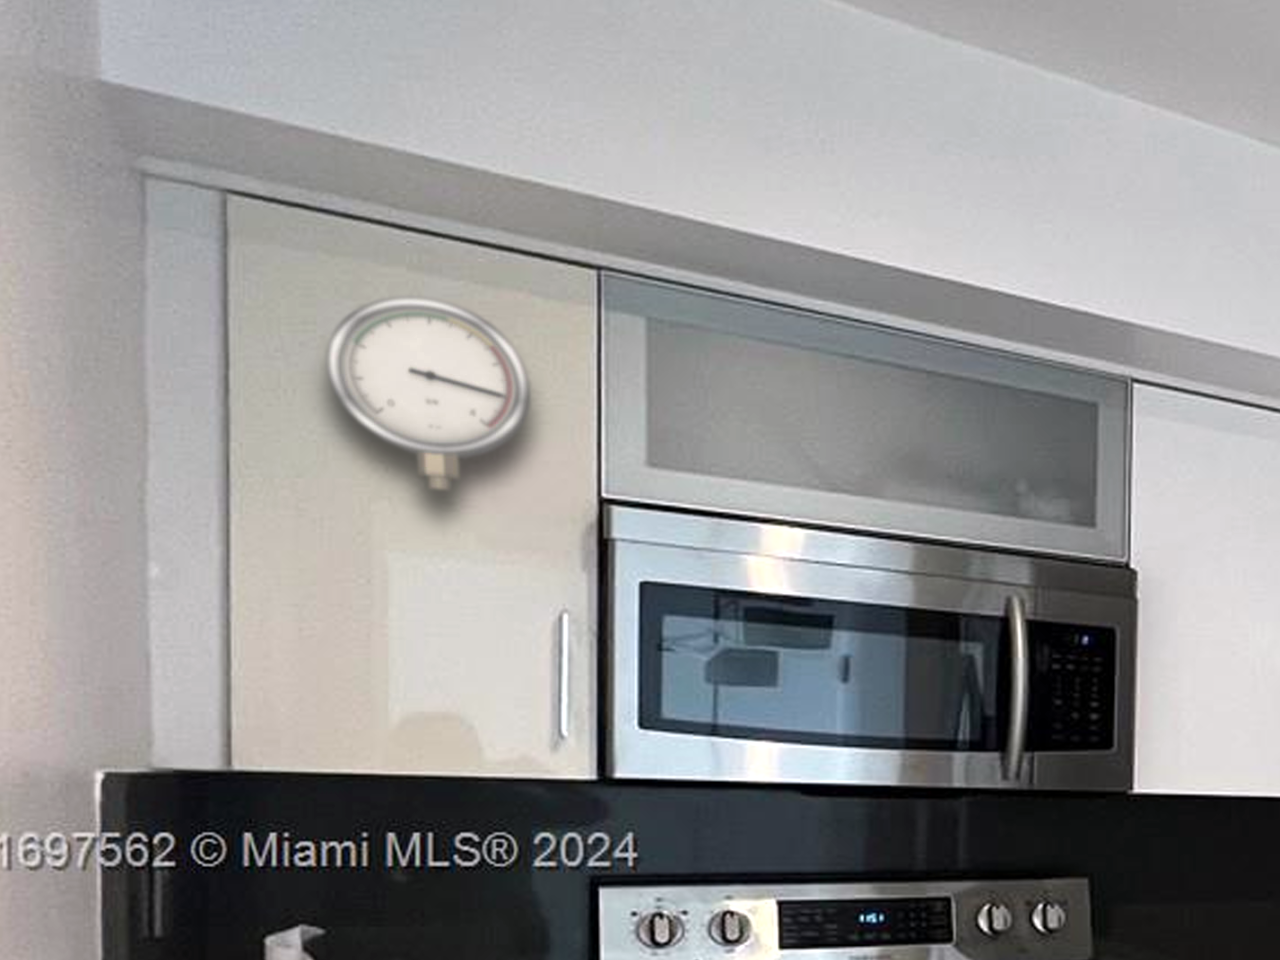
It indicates 3.5
